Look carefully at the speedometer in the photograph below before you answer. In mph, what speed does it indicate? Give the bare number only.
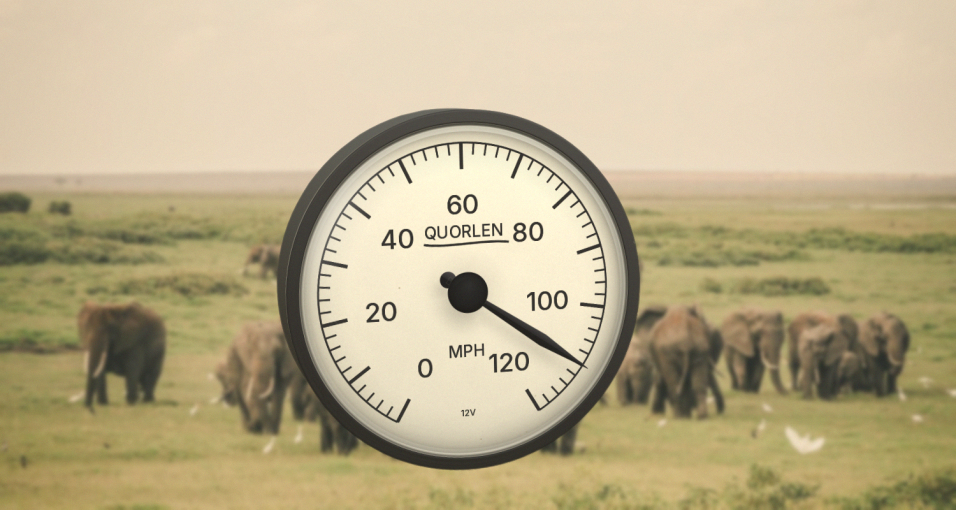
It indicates 110
